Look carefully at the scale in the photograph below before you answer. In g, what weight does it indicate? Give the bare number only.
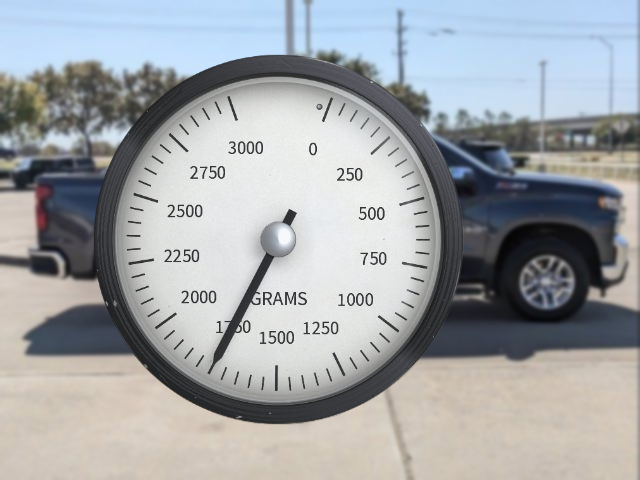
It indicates 1750
